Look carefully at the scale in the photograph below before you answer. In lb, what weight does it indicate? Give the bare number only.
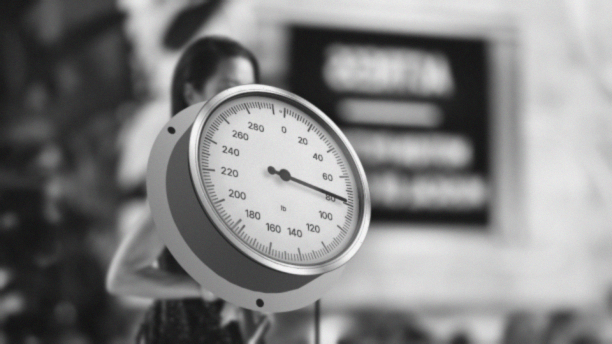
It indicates 80
